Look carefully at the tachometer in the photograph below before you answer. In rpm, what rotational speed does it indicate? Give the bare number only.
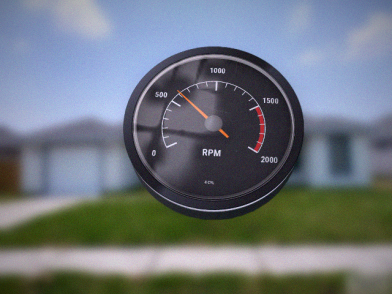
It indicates 600
